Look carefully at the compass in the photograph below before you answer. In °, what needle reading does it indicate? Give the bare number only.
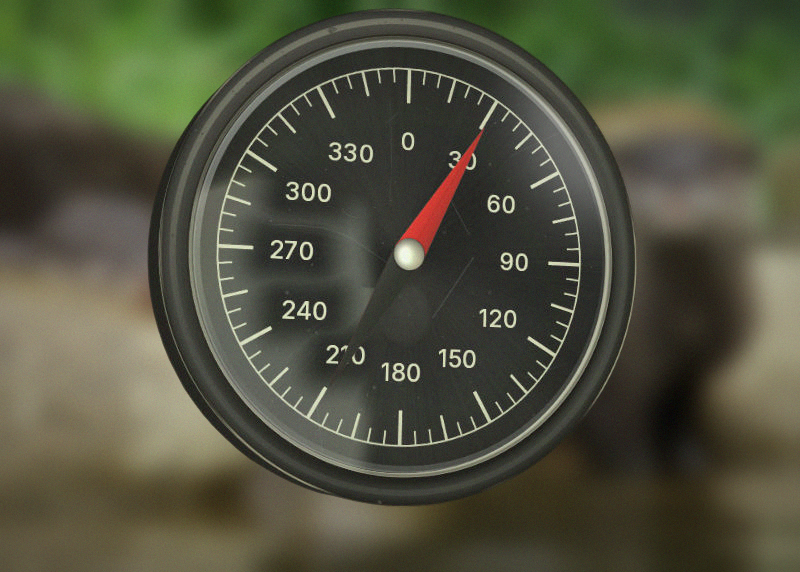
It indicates 30
